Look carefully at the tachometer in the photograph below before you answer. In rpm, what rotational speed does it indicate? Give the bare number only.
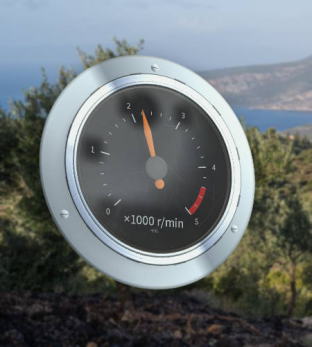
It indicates 2200
